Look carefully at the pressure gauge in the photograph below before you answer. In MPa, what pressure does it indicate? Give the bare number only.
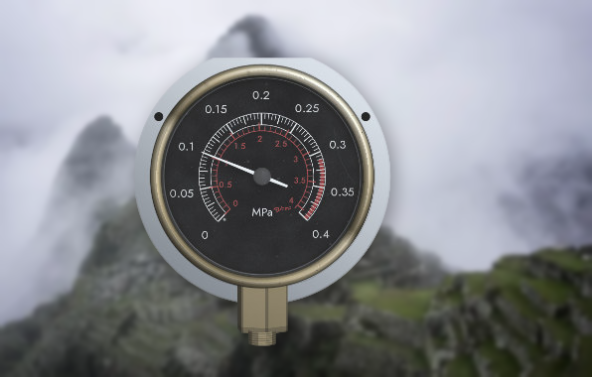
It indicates 0.1
